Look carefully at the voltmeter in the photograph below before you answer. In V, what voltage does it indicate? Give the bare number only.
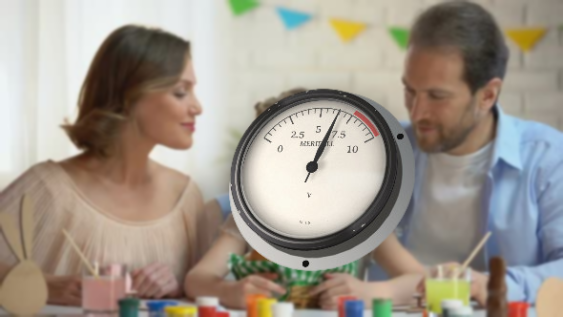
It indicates 6.5
